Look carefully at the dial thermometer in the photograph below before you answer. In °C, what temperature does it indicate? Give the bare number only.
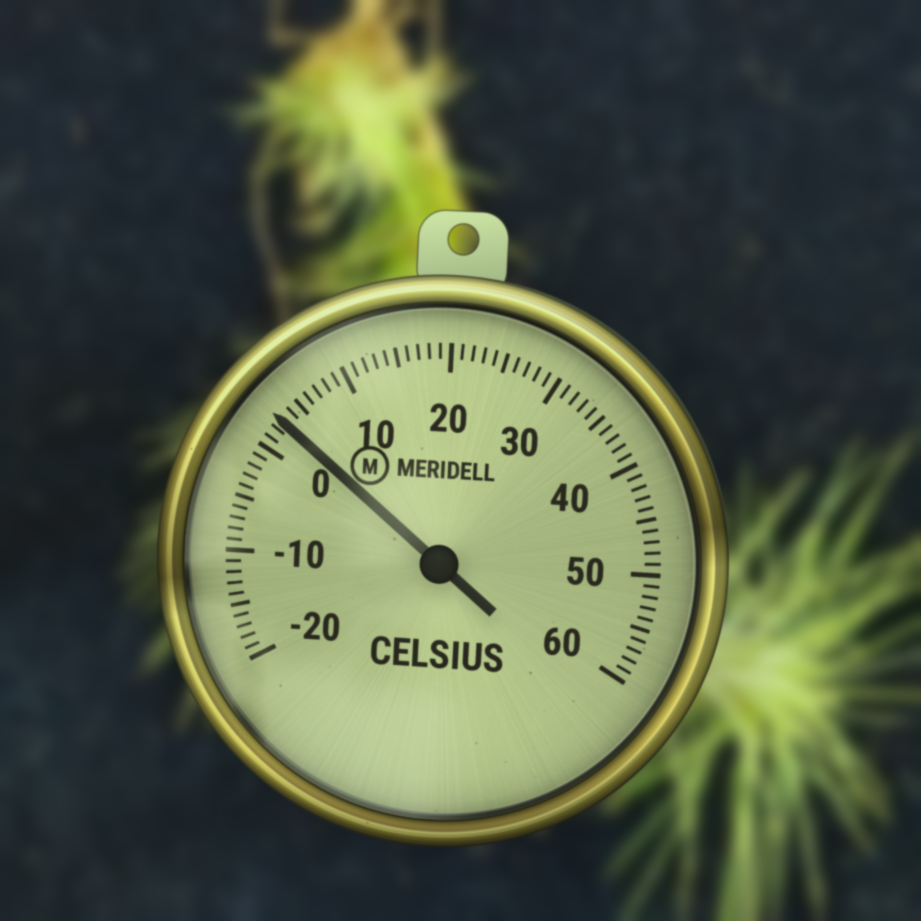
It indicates 3
